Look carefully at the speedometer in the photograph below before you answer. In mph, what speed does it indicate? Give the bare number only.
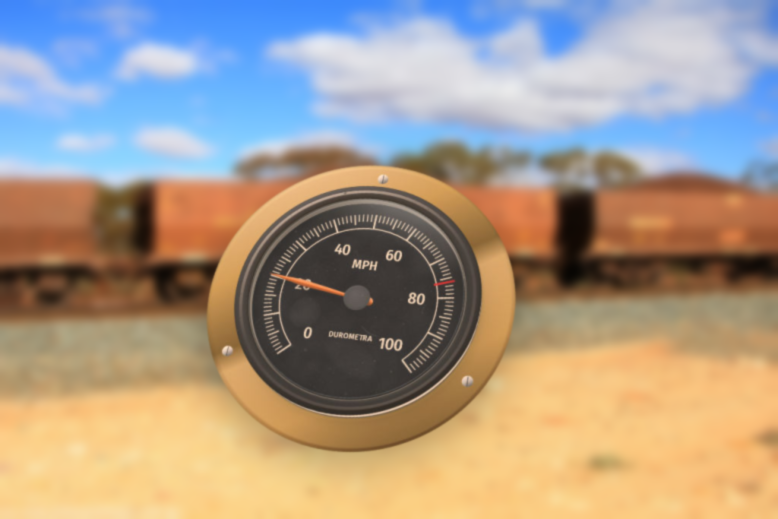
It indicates 20
